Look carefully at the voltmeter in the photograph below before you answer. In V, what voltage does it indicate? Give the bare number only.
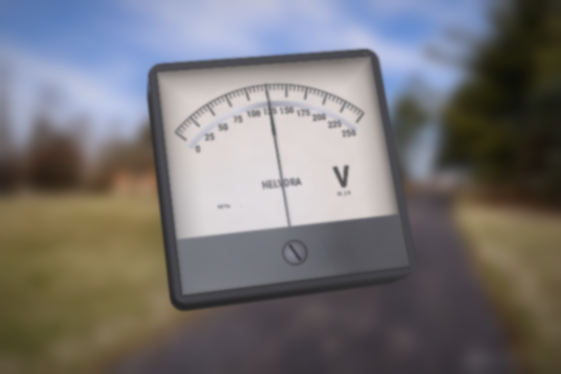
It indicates 125
